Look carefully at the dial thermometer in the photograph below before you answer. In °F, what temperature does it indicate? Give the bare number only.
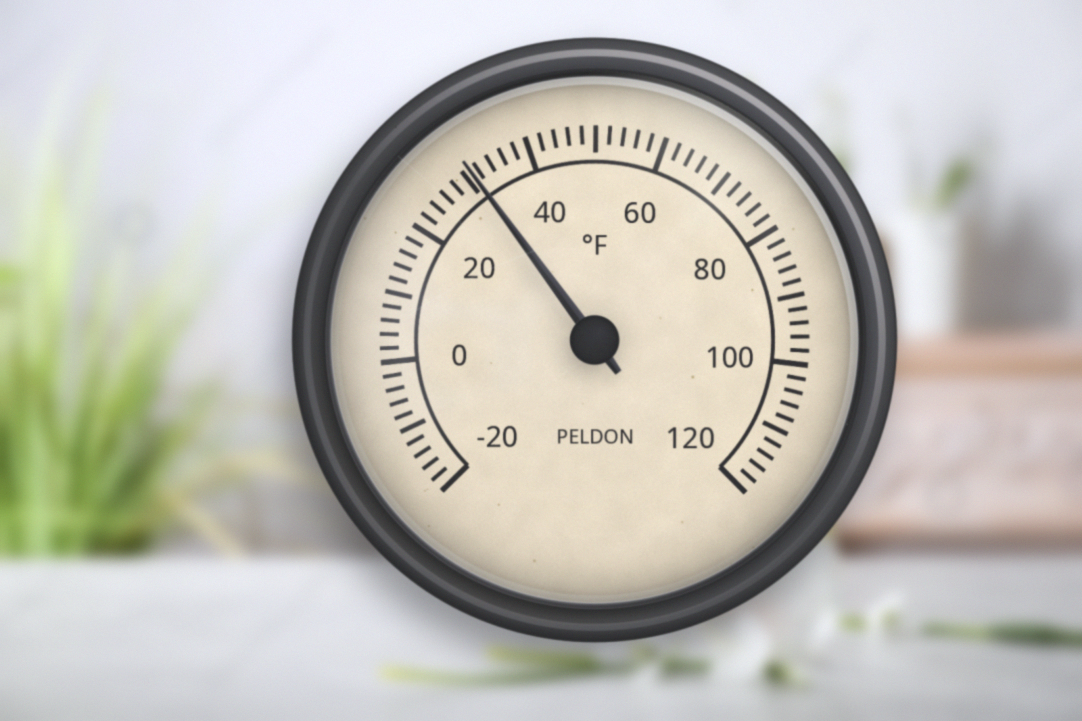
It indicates 31
